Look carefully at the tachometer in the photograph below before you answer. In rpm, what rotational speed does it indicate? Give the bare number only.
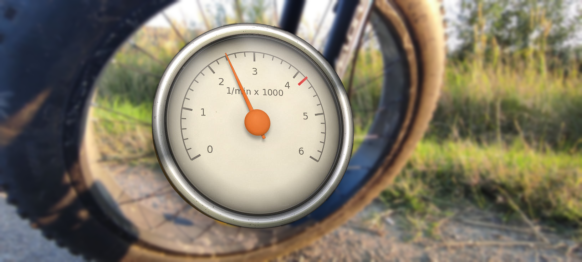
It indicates 2400
